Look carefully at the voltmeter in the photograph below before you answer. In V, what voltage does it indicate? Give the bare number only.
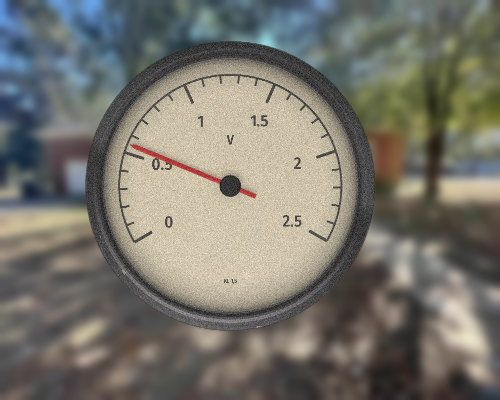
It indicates 0.55
